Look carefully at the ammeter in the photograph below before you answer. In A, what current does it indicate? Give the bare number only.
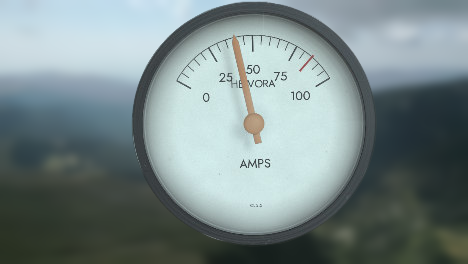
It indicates 40
